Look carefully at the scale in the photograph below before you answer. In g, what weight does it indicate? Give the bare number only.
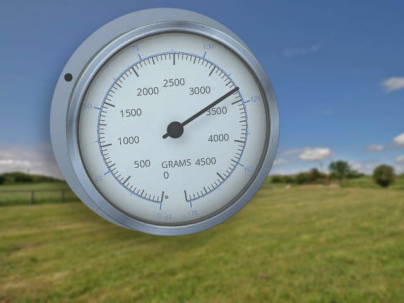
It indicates 3350
